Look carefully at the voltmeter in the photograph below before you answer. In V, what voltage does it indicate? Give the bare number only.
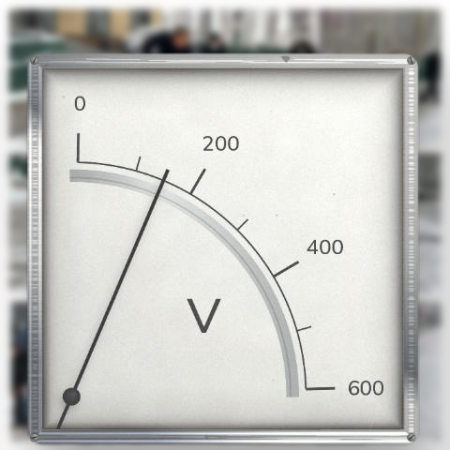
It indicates 150
